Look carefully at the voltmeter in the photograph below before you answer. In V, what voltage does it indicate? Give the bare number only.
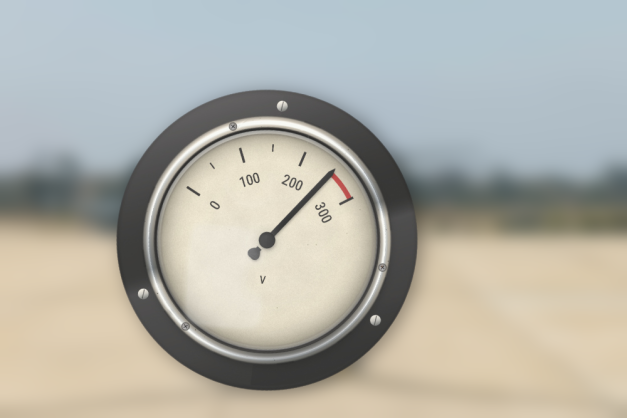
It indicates 250
